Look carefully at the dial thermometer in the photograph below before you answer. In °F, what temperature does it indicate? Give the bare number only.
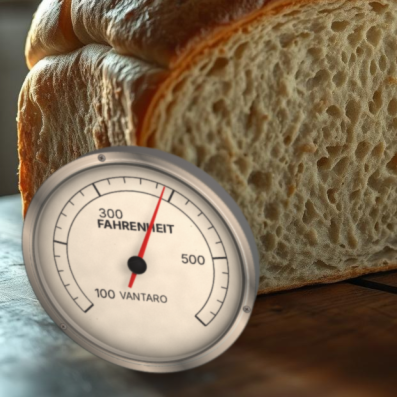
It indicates 390
